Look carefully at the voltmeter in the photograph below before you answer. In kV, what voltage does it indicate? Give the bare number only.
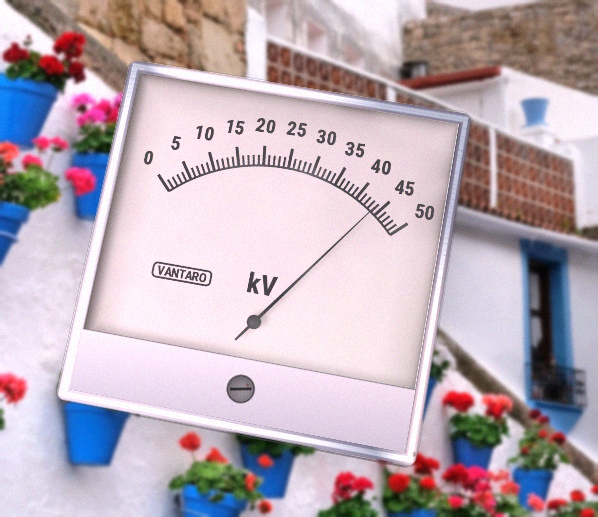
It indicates 44
